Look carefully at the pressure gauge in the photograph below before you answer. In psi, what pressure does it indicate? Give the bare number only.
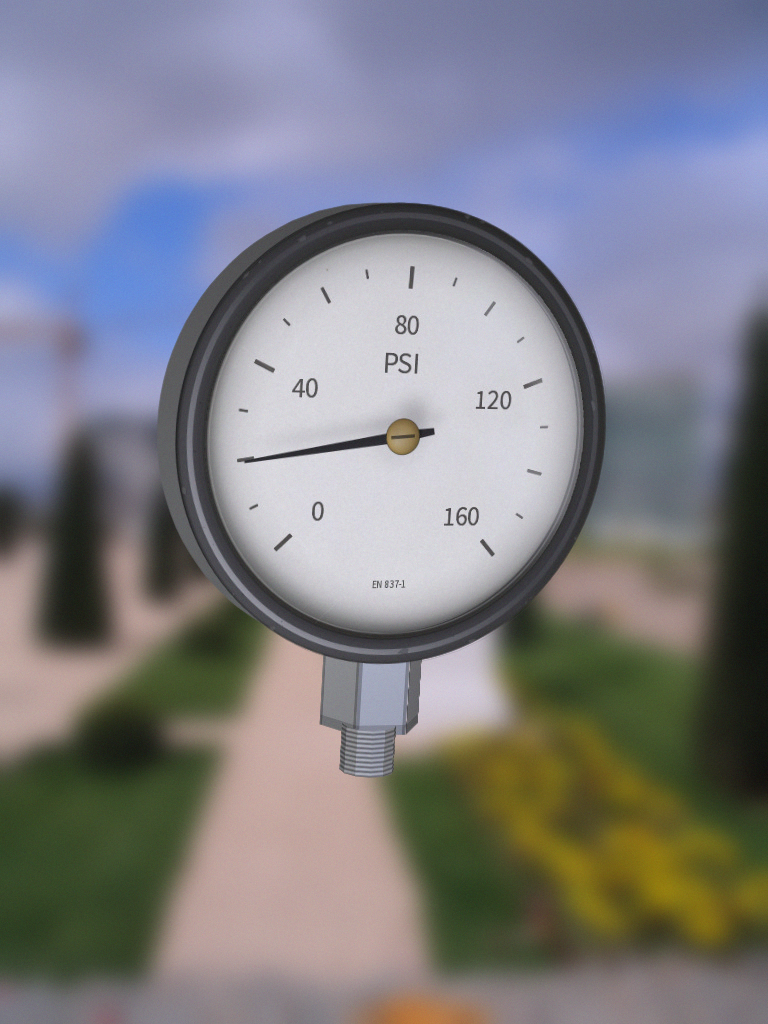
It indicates 20
